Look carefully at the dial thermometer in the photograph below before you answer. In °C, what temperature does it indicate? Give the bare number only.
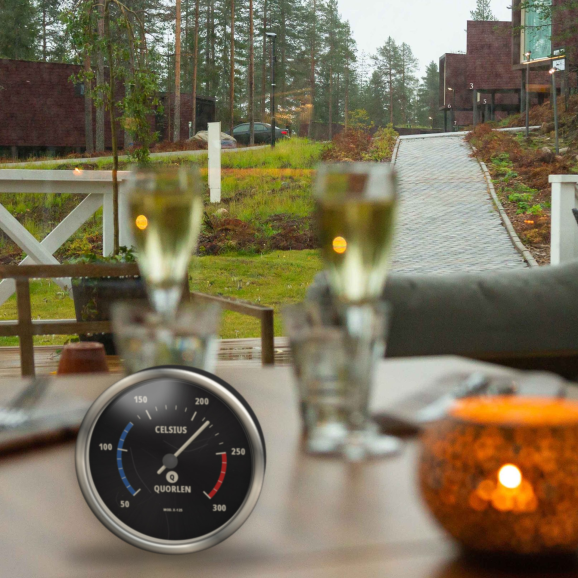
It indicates 215
